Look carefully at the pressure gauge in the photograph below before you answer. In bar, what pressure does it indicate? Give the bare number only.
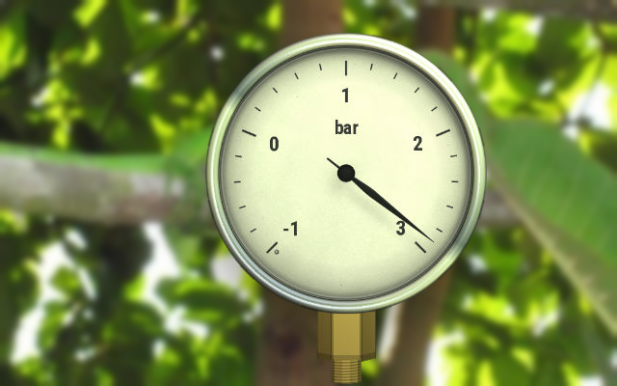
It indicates 2.9
